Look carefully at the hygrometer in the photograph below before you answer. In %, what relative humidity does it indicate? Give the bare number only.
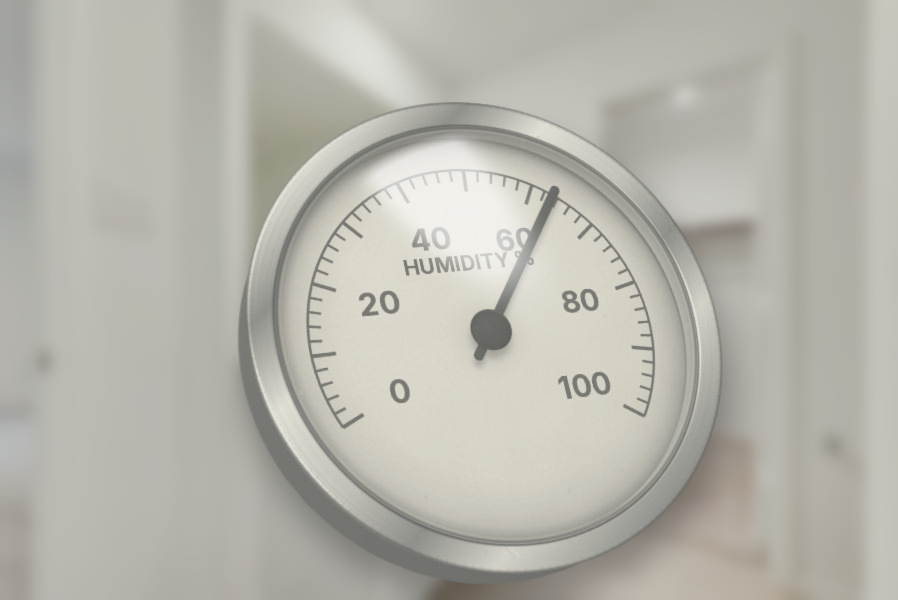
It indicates 63
